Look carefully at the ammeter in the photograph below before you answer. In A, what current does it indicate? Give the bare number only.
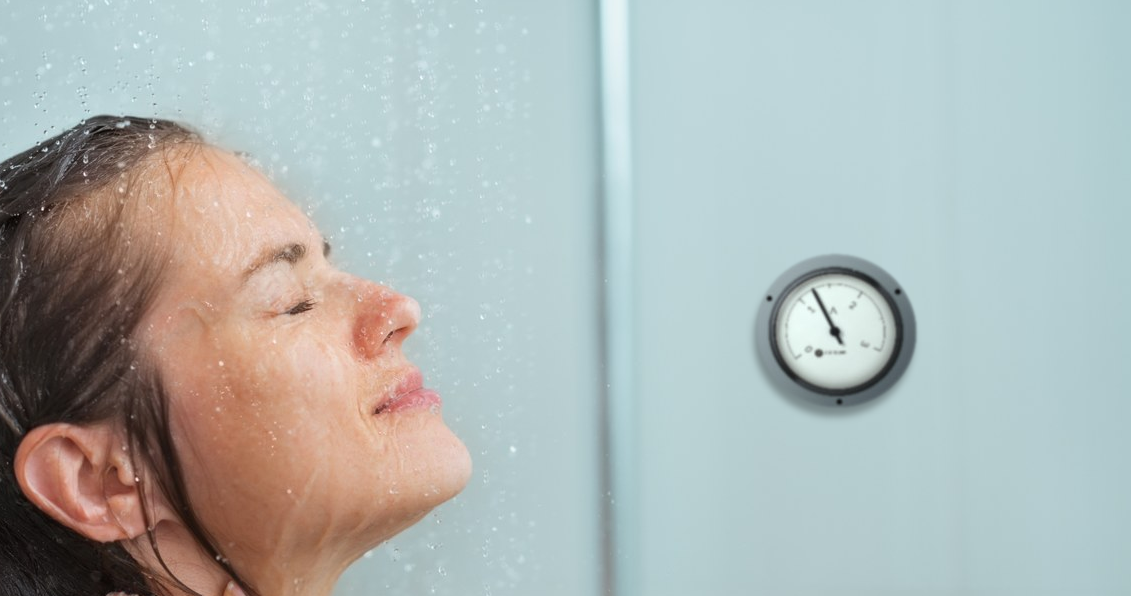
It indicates 1.25
